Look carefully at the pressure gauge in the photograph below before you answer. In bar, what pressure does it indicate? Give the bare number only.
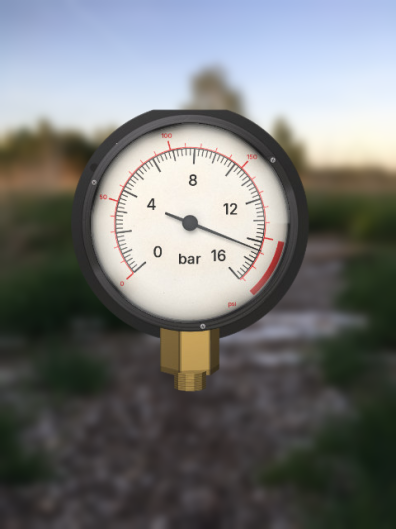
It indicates 14.4
